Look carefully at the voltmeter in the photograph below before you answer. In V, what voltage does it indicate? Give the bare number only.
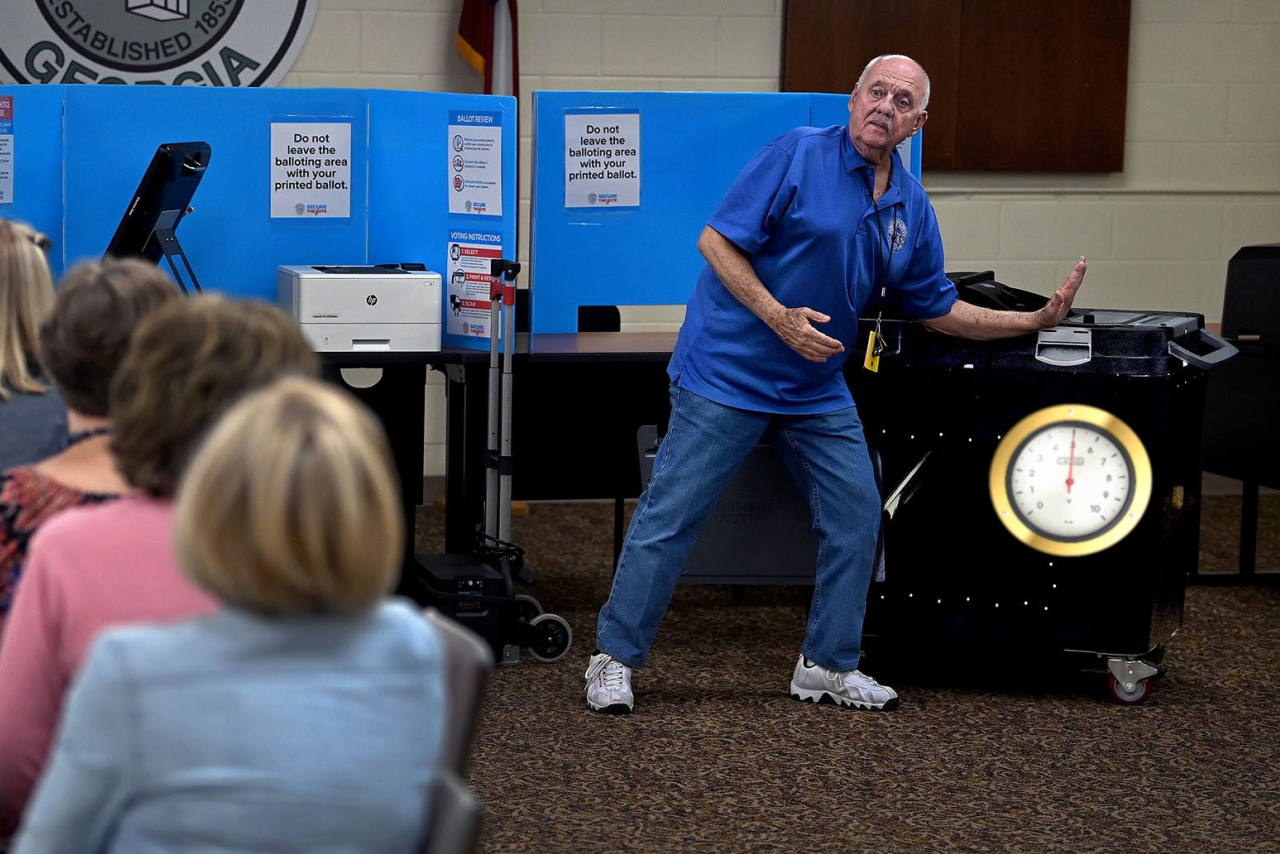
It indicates 5
